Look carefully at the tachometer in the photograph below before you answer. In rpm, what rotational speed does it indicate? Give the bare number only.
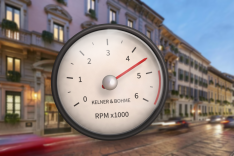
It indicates 4500
